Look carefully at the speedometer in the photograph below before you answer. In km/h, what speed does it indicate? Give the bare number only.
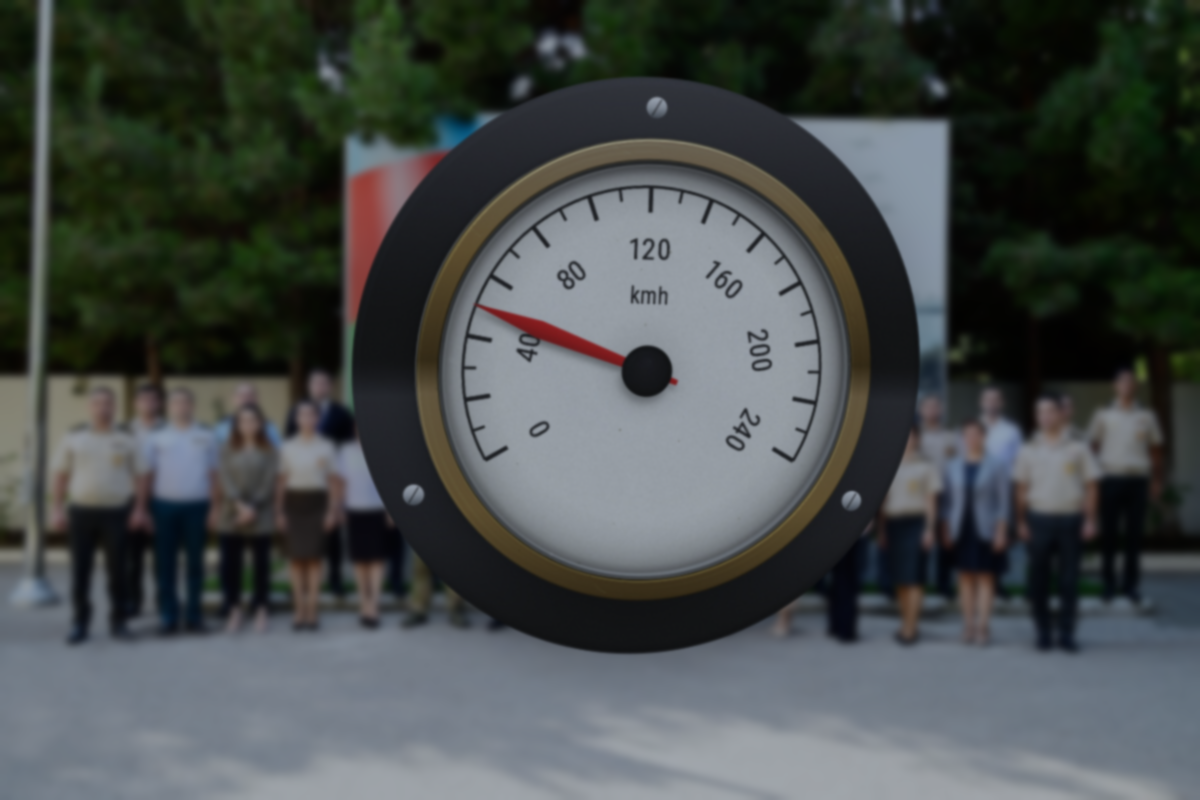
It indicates 50
